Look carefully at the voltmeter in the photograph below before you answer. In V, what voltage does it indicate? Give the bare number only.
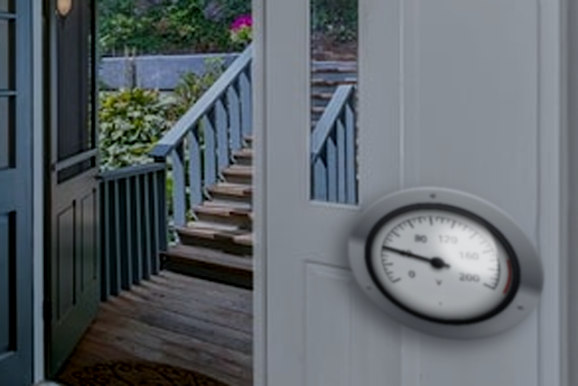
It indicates 40
